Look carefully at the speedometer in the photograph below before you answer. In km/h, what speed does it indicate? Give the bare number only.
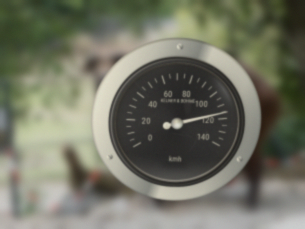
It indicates 115
